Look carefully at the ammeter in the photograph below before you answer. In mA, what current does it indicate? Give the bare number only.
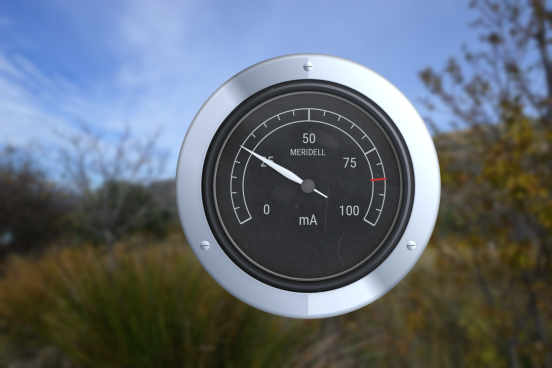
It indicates 25
